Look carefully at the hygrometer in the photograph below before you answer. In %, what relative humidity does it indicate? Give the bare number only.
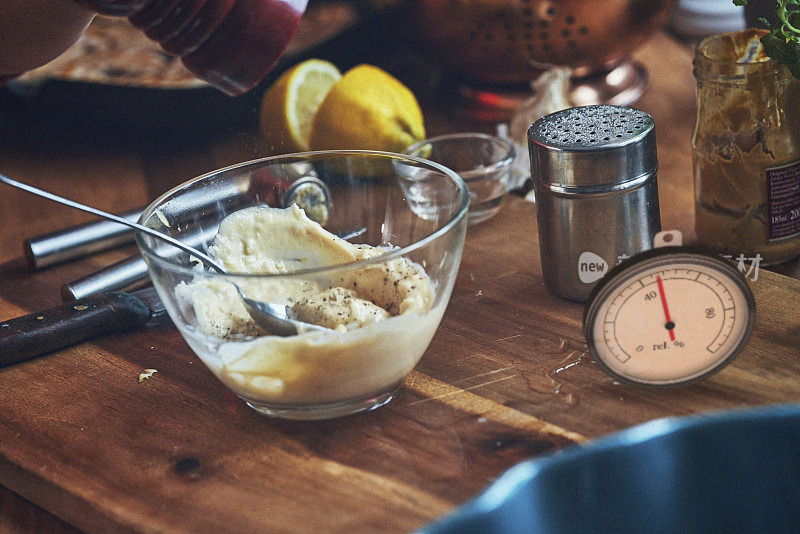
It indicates 46
